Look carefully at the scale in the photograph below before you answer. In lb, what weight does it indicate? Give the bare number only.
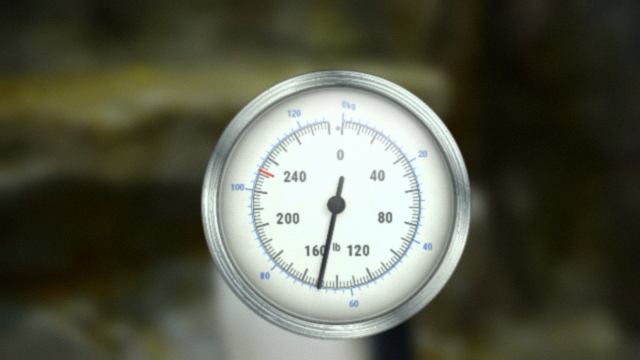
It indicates 150
